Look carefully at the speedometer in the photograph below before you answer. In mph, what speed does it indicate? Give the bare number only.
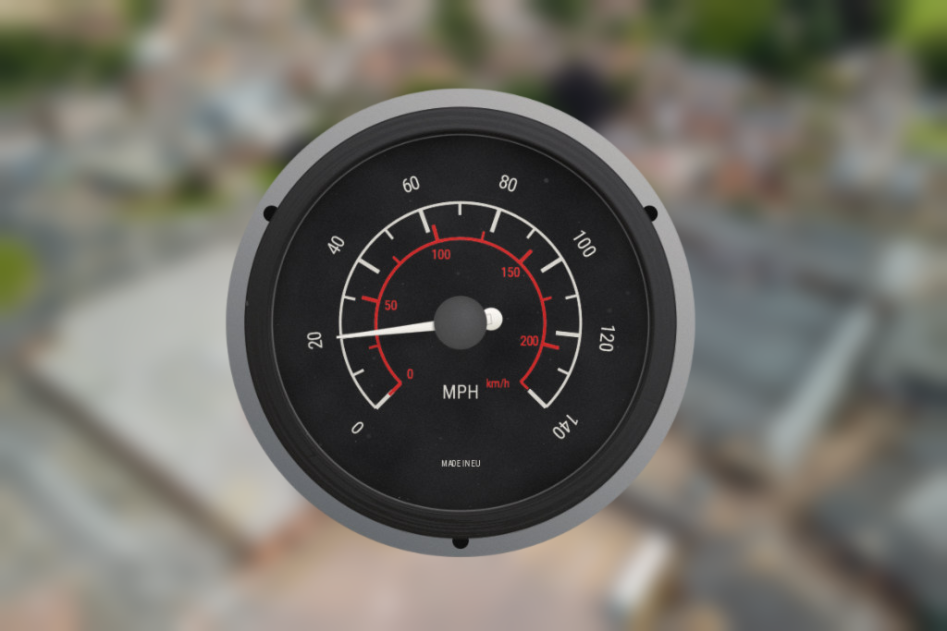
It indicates 20
